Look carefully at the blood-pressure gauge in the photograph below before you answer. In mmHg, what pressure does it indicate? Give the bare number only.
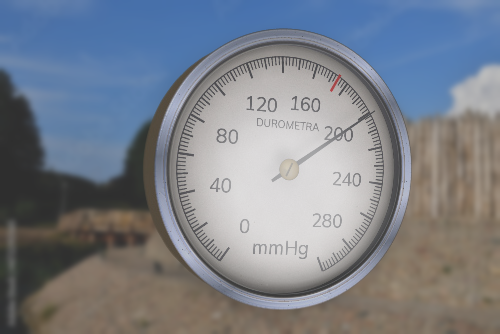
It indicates 200
